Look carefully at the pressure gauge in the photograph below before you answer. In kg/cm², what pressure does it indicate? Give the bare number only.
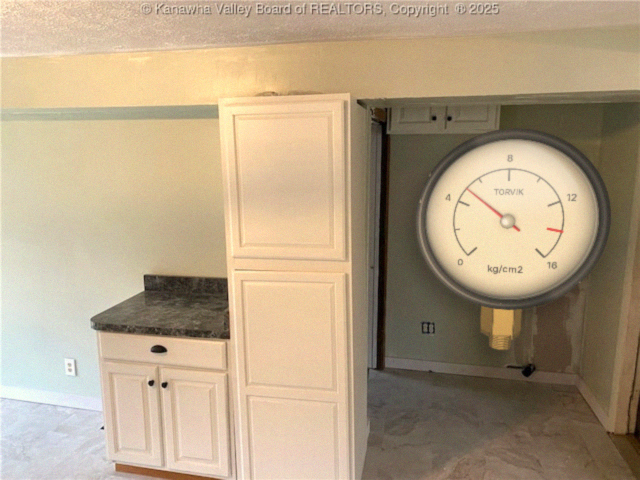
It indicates 5
